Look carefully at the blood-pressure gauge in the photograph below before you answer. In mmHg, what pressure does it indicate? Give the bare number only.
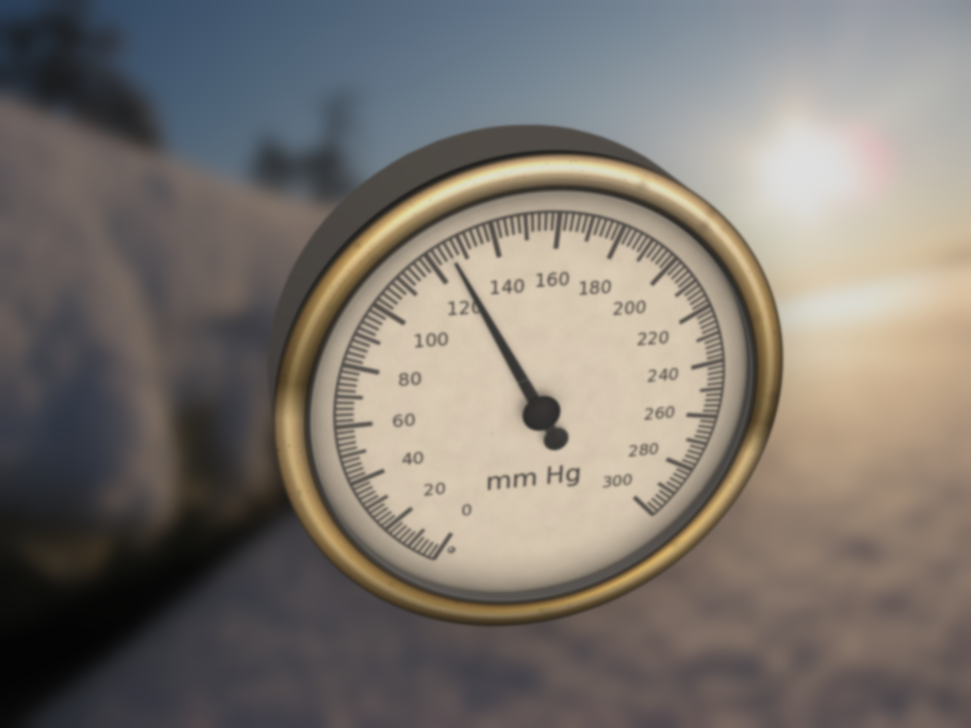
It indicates 126
